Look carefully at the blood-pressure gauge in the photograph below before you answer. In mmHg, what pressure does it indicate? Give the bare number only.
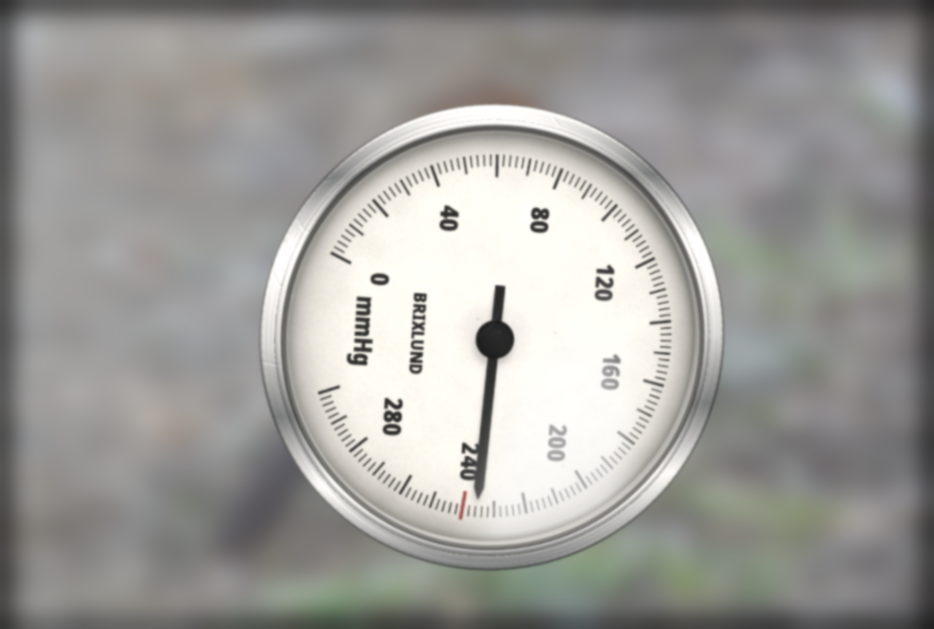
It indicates 236
